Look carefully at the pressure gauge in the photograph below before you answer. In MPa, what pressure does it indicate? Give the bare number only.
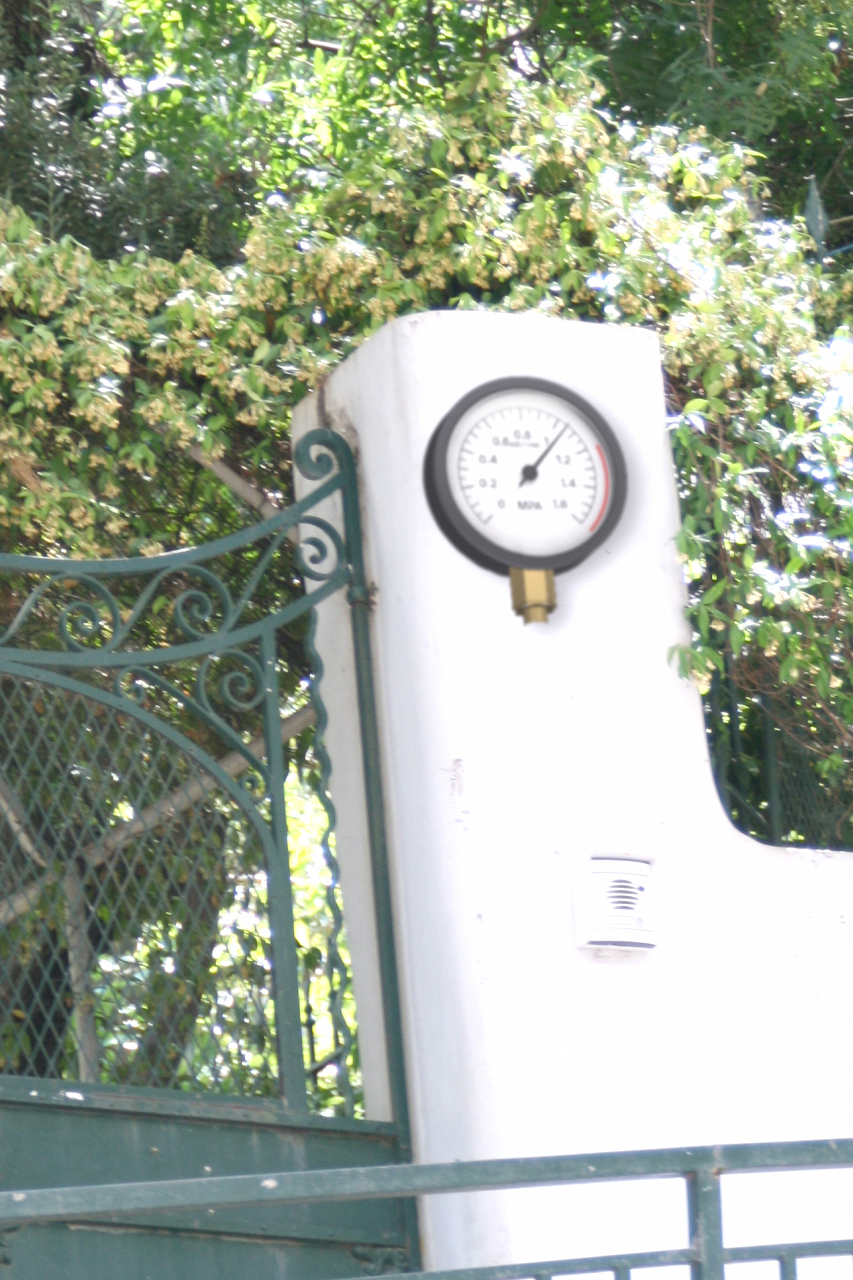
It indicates 1.05
